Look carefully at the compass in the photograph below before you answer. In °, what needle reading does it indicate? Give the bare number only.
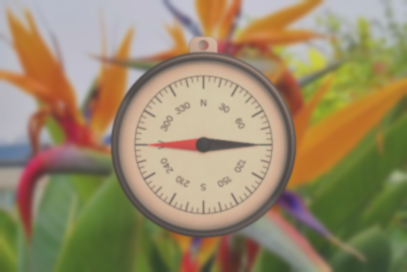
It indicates 270
